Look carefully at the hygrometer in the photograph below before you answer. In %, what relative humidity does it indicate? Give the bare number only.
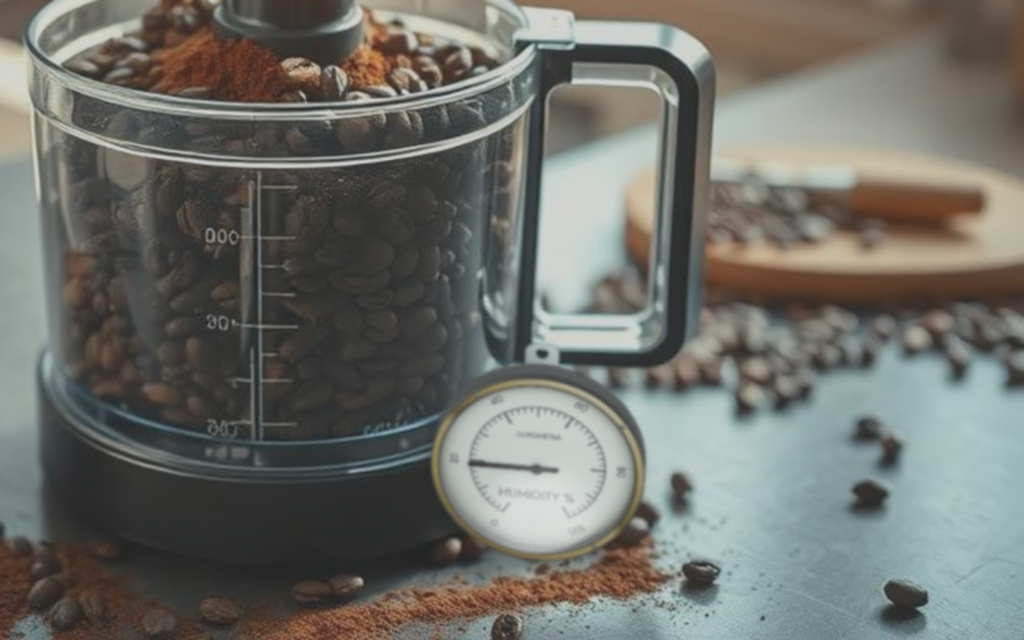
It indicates 20
